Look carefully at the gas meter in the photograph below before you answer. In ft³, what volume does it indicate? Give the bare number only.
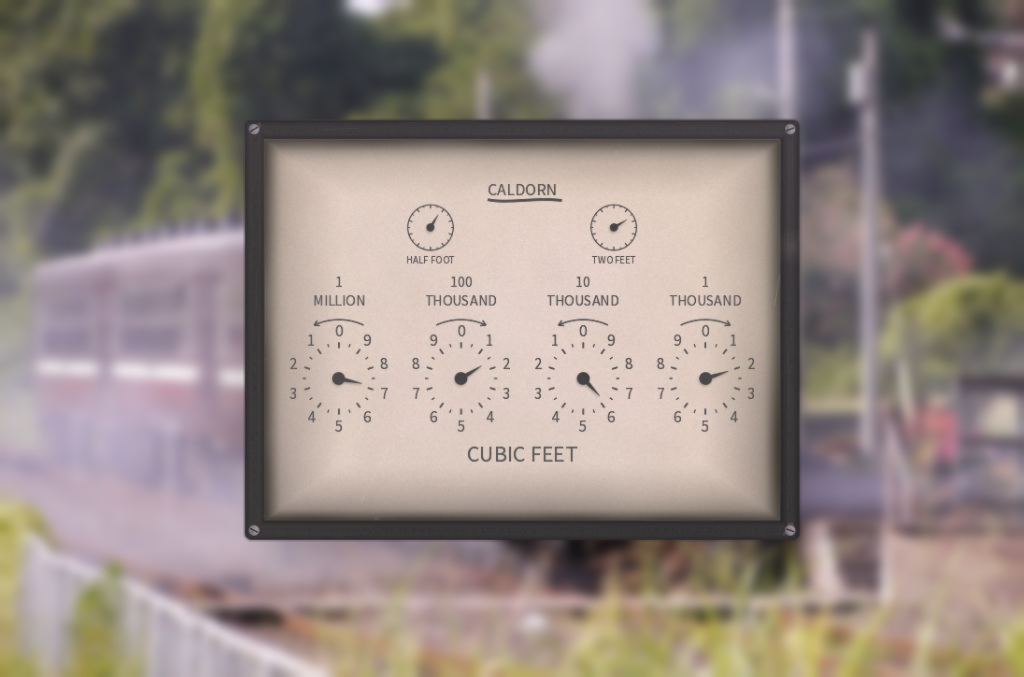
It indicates 716200
